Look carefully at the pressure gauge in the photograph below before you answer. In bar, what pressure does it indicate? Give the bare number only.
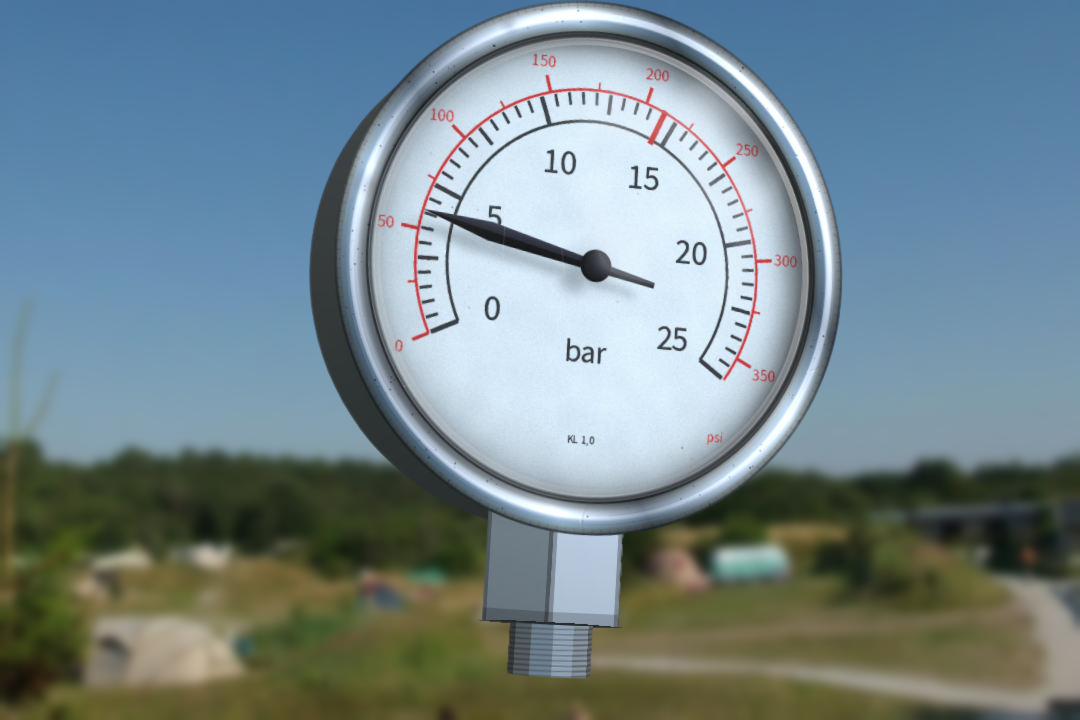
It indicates 4
